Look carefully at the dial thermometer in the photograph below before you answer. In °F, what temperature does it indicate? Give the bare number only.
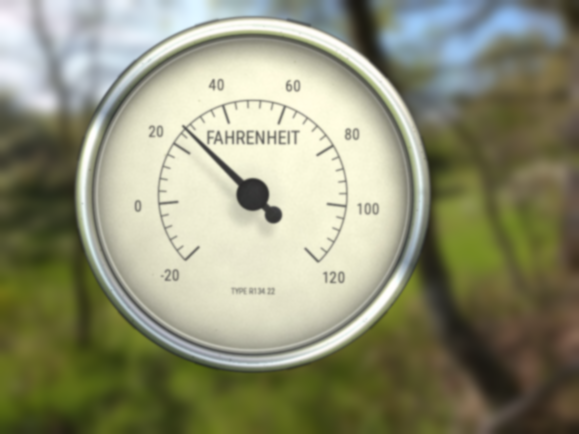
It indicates 26
